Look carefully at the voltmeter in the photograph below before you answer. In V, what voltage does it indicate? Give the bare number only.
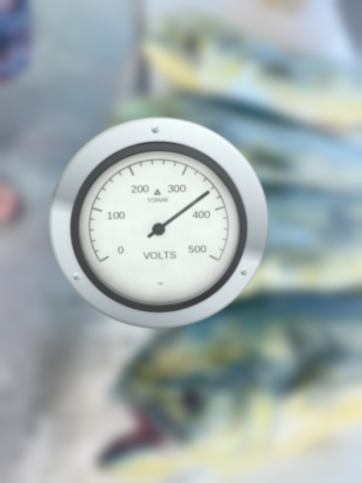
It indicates 360
